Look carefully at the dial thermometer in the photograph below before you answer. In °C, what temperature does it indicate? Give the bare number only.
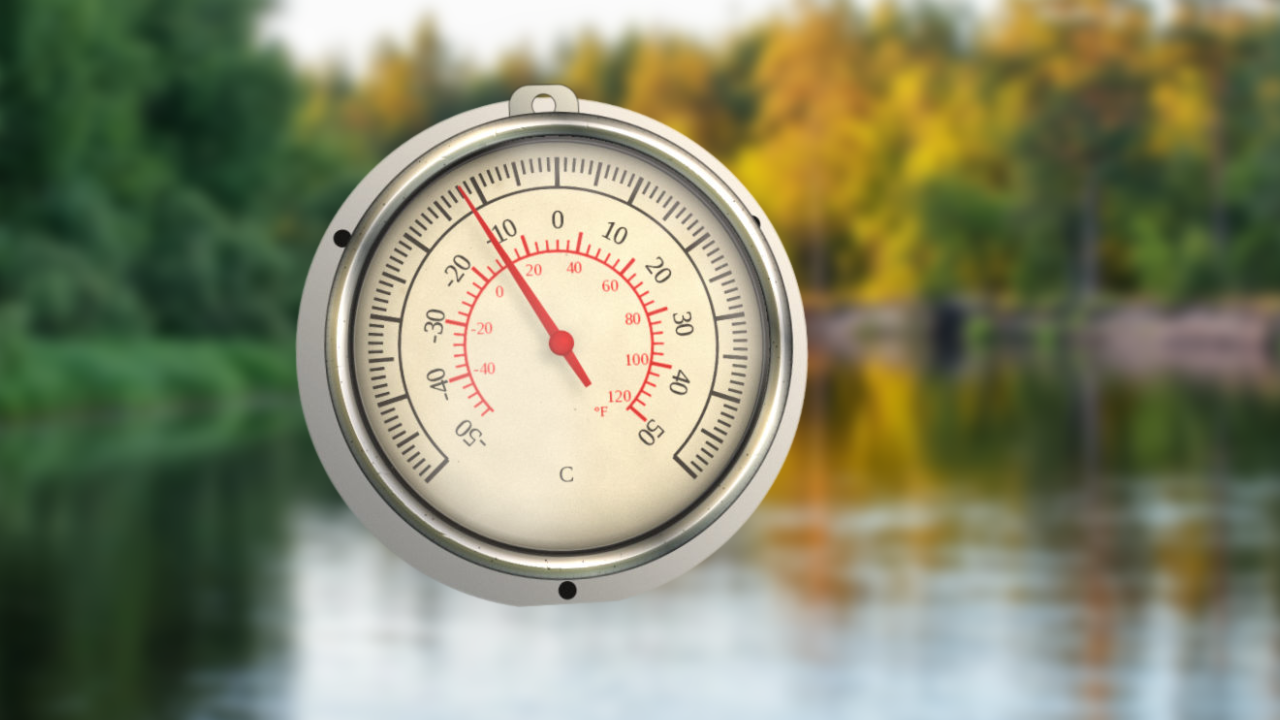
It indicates -12
